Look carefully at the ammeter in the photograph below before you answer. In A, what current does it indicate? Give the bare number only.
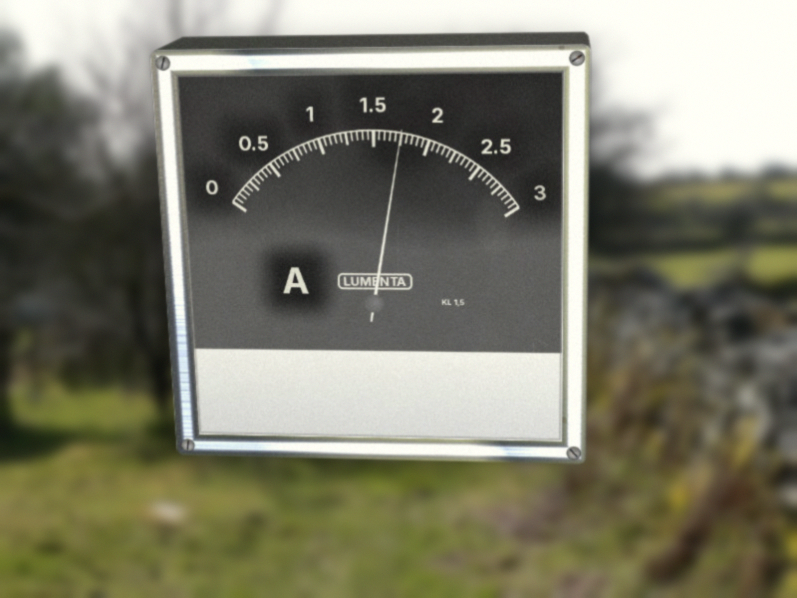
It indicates 1.75
